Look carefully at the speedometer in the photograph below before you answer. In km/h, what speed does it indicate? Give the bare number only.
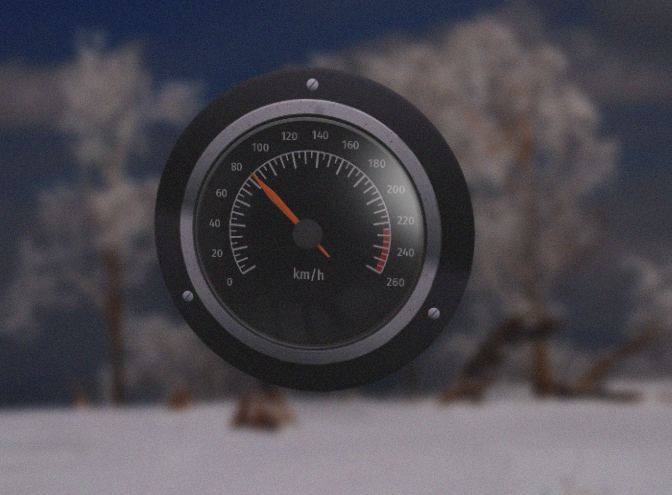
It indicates 85
